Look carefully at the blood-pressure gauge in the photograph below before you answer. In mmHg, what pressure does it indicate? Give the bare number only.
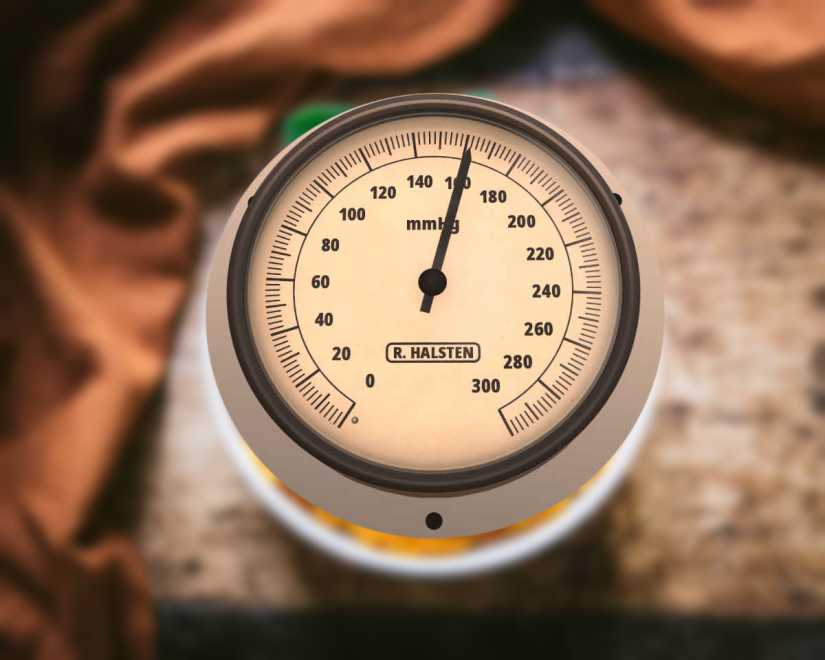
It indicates 162
